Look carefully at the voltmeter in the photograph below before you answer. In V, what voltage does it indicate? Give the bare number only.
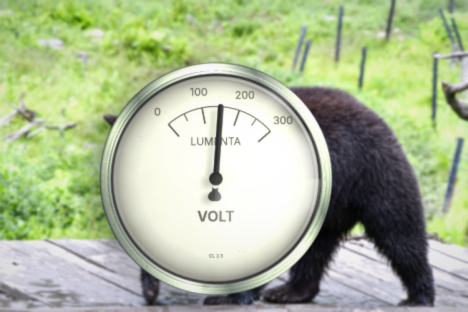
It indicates 150
